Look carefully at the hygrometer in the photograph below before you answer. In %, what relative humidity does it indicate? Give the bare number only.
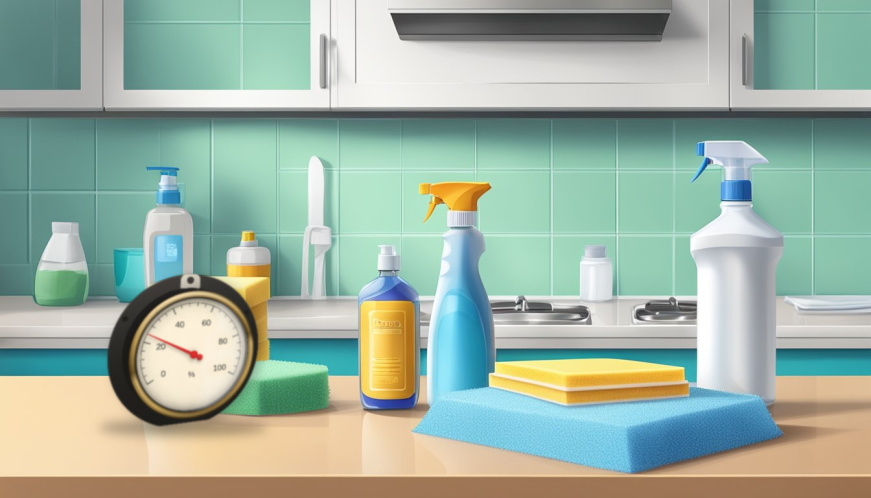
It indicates 24
